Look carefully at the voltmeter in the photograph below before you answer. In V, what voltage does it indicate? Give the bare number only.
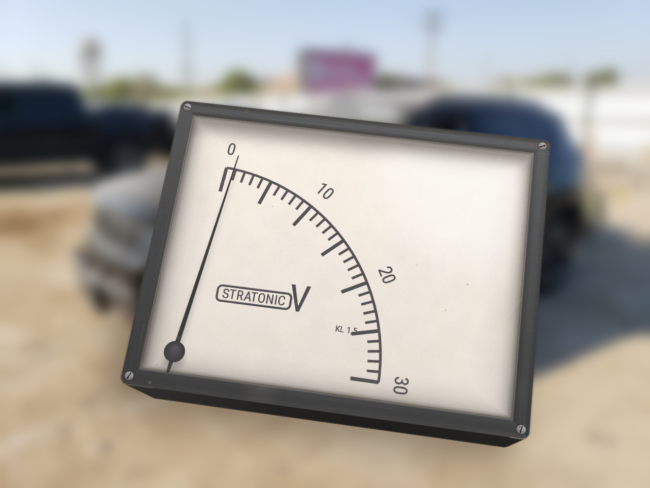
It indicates 1
